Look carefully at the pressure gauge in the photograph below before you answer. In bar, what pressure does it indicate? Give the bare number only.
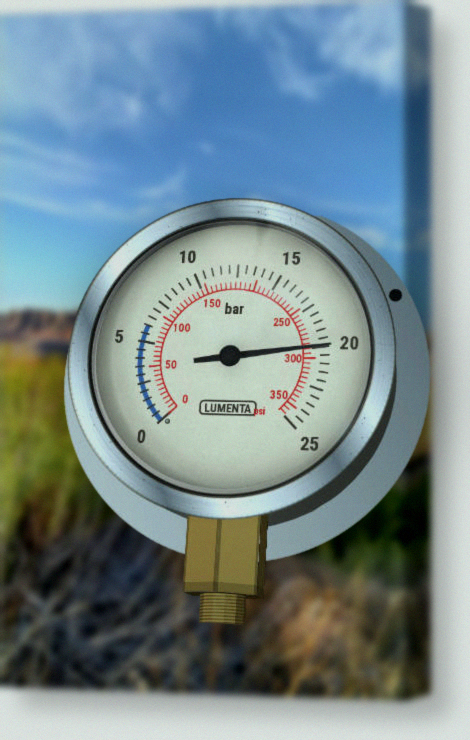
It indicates 20
